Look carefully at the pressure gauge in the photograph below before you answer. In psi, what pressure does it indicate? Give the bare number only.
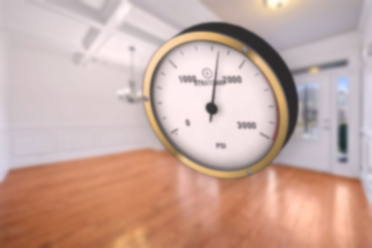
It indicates 1700
